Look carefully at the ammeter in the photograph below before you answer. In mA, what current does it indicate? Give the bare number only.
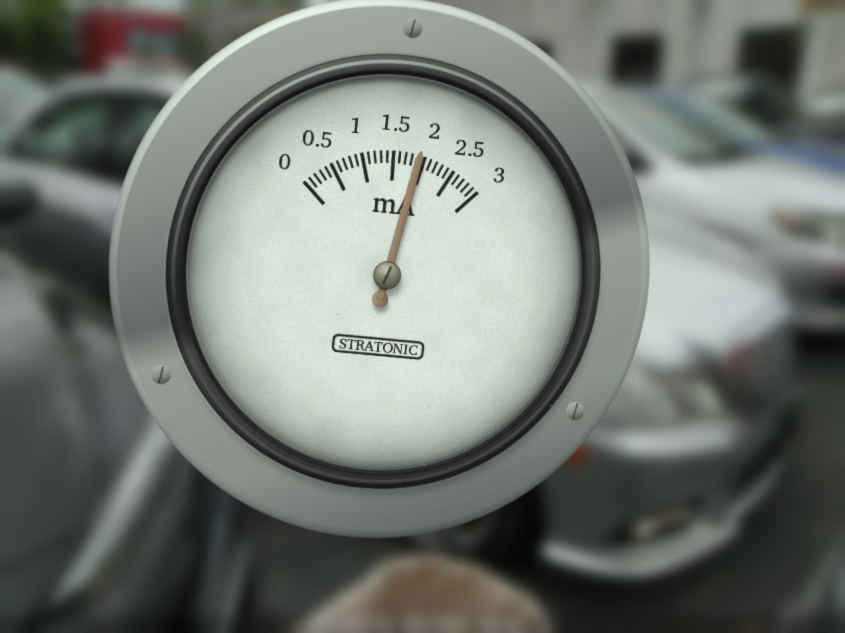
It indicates 1.9
